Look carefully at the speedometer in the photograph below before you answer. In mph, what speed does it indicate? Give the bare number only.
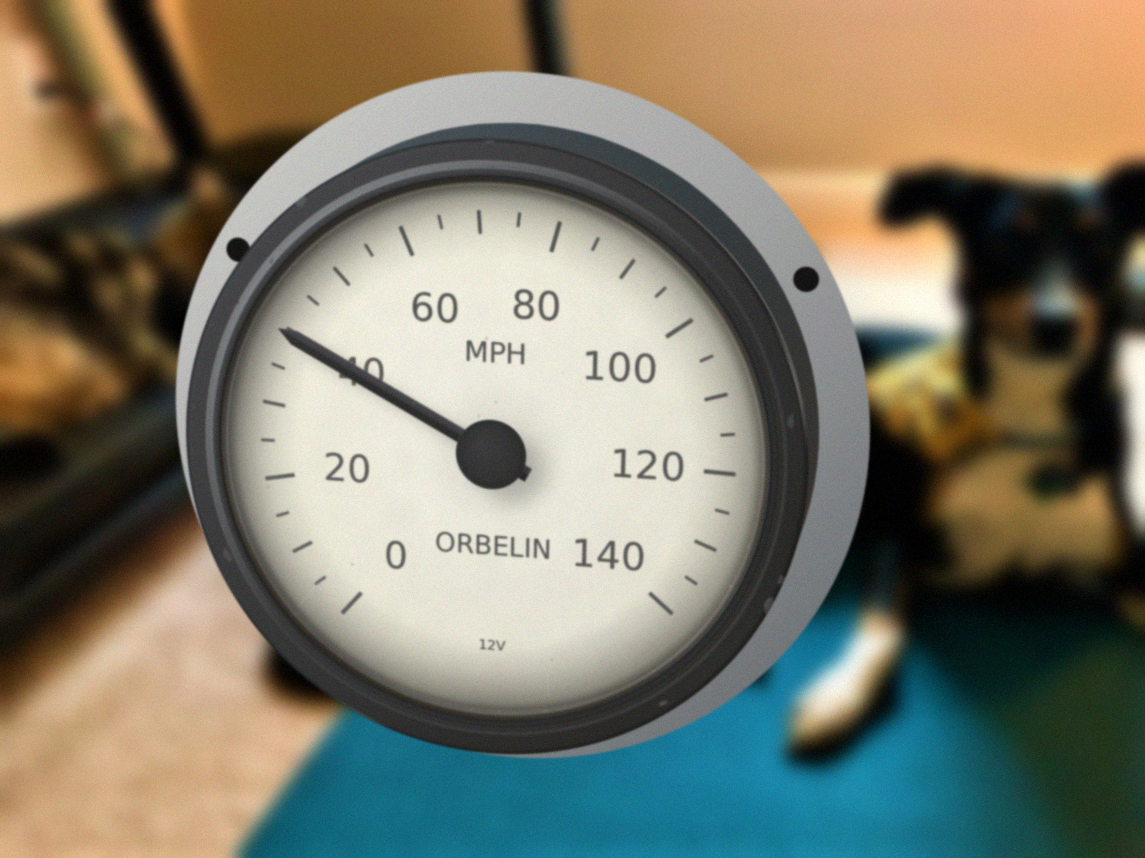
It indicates 40
